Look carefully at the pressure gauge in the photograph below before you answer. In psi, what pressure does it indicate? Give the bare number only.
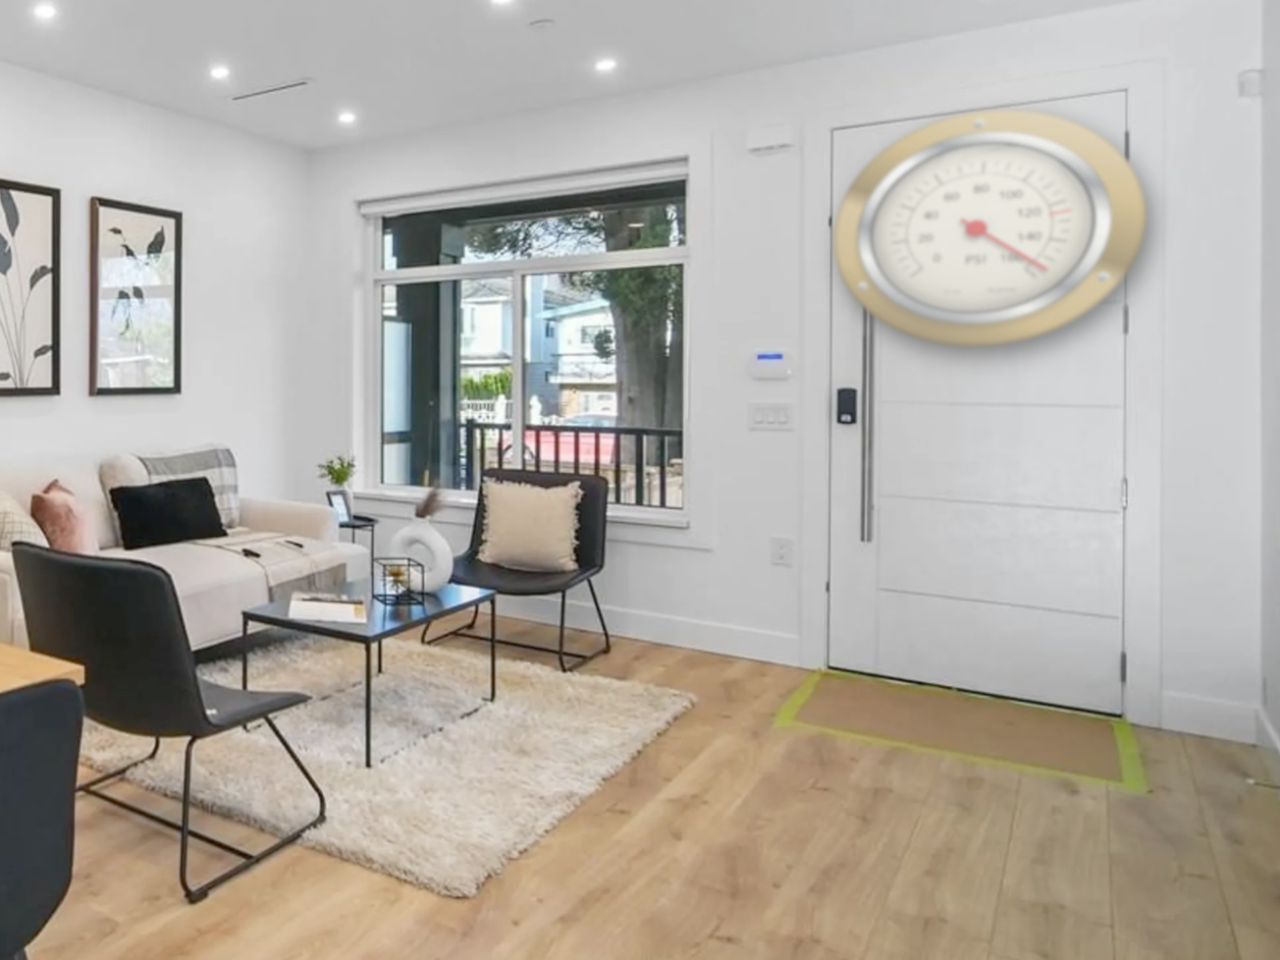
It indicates 155
